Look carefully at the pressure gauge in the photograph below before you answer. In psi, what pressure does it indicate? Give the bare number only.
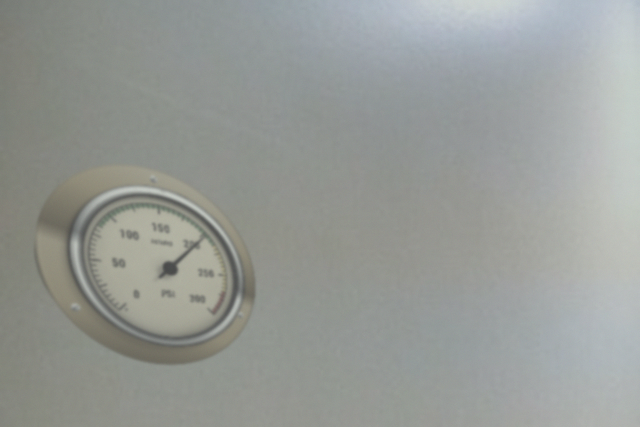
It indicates 200
